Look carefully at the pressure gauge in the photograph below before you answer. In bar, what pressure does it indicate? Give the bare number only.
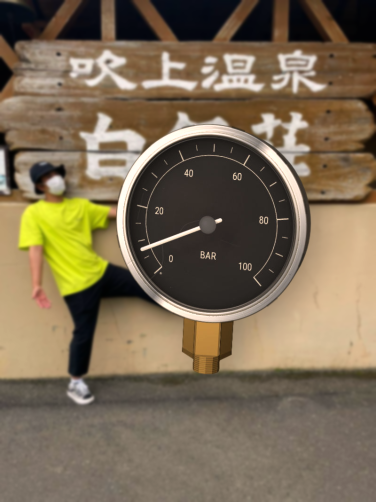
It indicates 7.5
